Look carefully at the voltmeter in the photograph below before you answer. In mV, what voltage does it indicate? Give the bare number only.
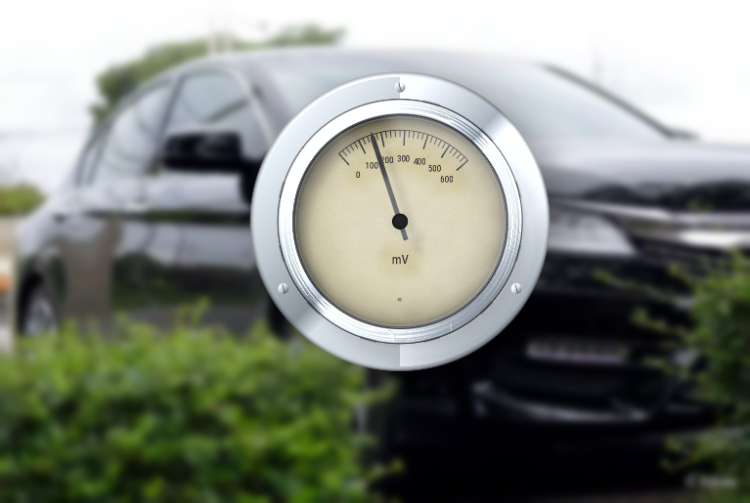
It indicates 160
